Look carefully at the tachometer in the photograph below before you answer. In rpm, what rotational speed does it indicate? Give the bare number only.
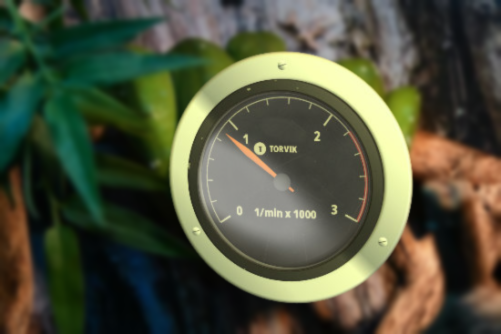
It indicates 900
